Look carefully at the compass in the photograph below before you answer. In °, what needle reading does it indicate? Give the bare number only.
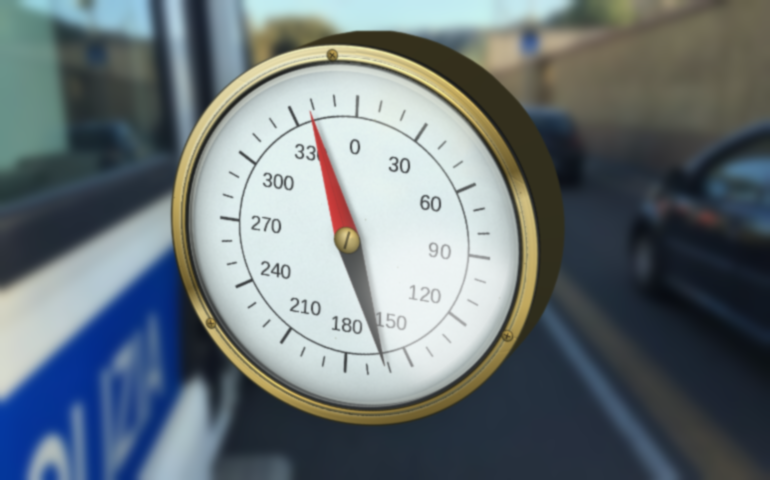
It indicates 340
